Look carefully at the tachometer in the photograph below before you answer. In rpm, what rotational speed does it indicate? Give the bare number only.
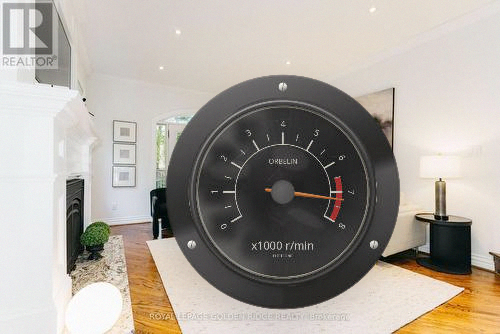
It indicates 7250
